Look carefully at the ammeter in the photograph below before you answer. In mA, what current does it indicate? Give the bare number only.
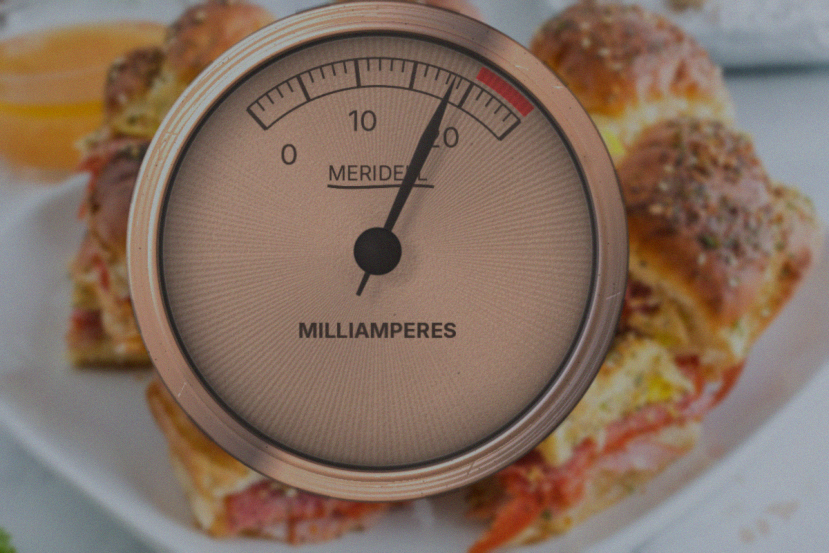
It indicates 18.5
